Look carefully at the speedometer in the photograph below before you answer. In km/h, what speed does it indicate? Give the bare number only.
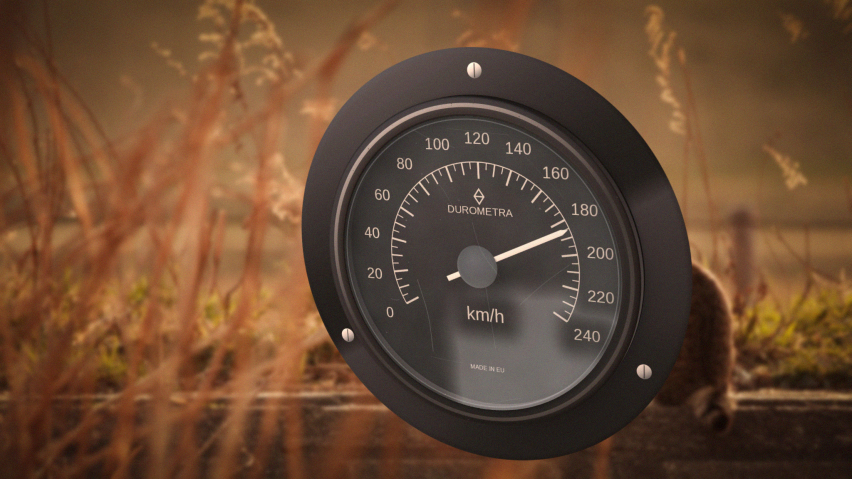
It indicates 185
